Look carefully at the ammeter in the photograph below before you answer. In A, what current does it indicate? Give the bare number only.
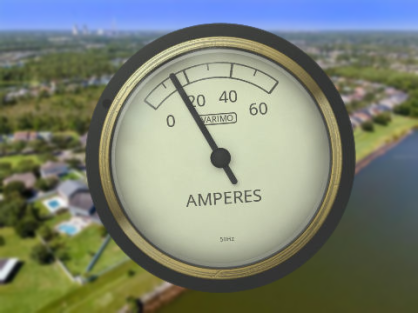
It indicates 15
